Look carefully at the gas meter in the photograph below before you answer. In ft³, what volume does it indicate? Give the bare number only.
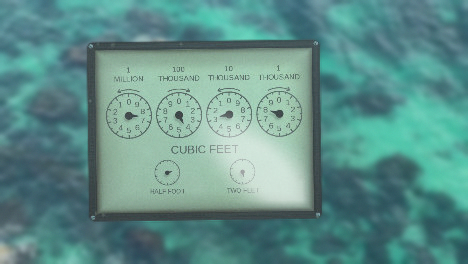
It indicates 742800
